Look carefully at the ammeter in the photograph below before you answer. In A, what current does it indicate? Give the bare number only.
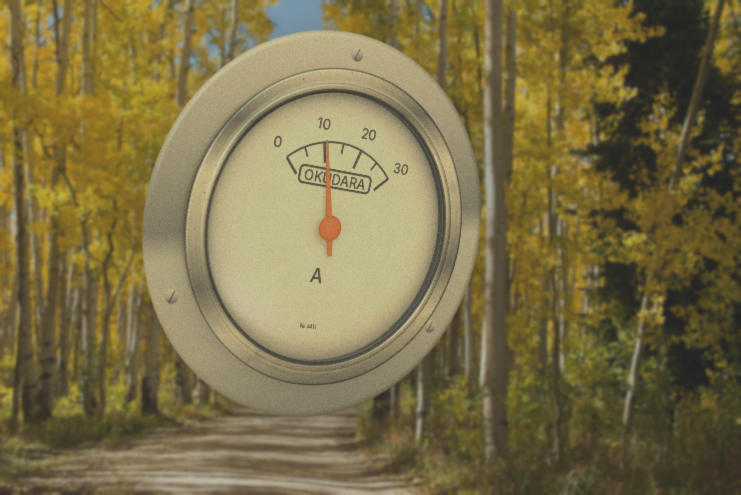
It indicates 10
